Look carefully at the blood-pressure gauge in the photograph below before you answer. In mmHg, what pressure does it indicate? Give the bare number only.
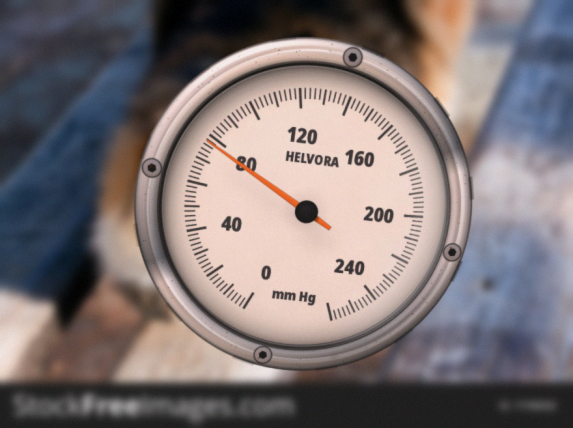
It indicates 78
